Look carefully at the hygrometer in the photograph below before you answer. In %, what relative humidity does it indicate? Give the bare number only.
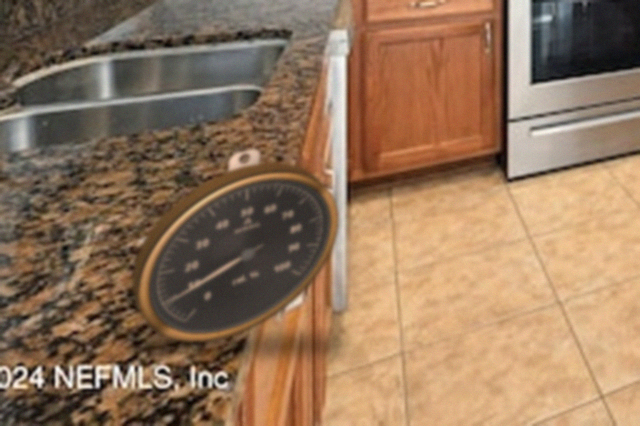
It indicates 10
